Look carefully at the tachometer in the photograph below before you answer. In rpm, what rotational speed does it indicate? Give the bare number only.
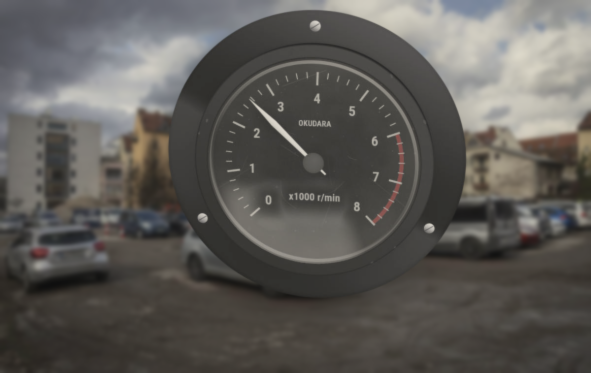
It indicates 2600
